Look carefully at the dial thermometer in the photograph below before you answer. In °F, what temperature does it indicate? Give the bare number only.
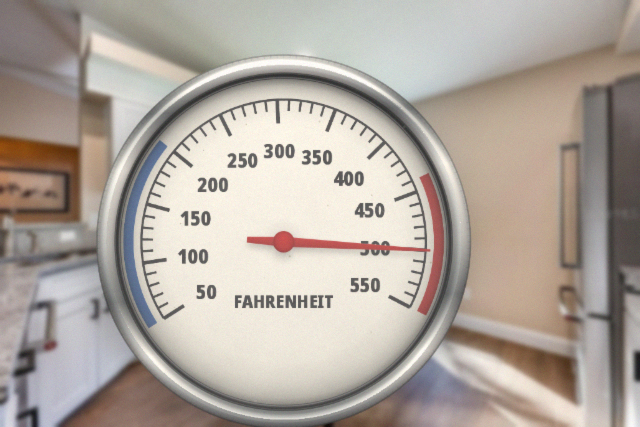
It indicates 500
